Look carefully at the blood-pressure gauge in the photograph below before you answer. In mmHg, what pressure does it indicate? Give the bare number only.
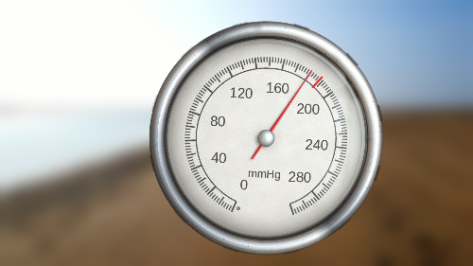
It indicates 180
